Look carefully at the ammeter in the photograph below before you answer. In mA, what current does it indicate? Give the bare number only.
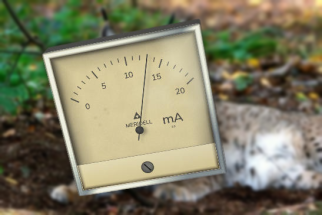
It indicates 13
